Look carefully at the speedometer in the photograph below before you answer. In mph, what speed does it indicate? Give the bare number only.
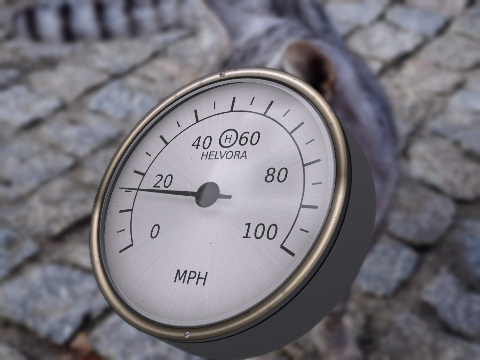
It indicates 15
